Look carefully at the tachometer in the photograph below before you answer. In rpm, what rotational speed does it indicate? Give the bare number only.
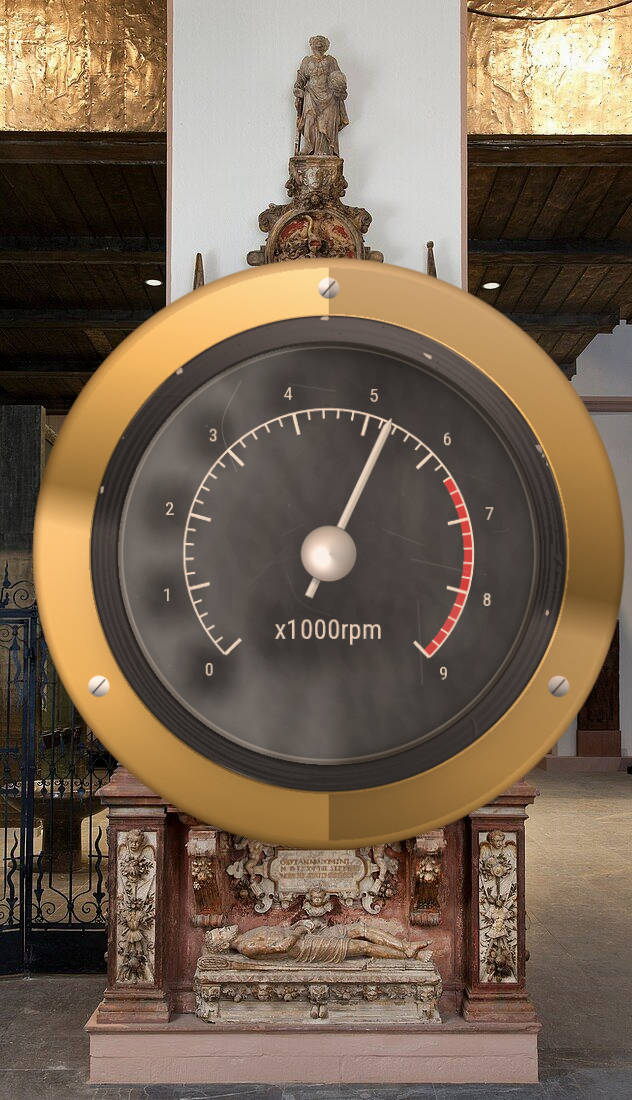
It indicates 5300
